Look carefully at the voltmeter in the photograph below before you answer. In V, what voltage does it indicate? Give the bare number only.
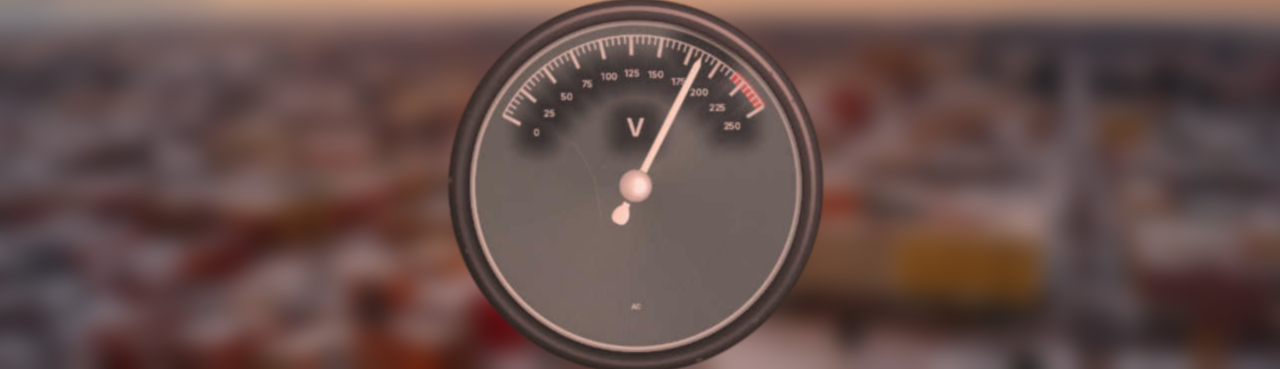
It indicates 185
